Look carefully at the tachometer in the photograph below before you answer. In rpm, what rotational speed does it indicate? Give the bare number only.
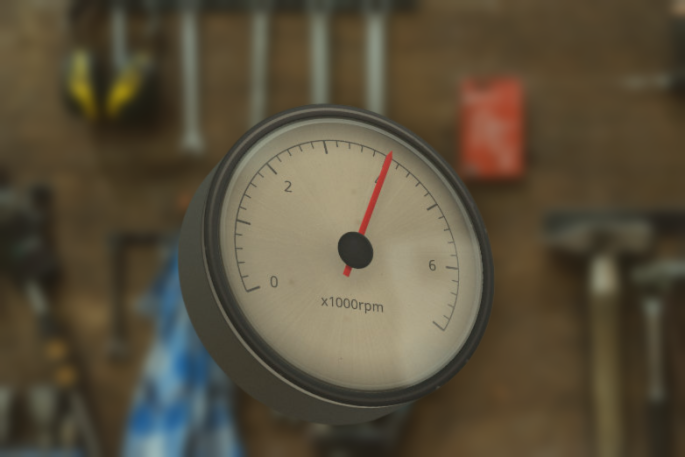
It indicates 4000
